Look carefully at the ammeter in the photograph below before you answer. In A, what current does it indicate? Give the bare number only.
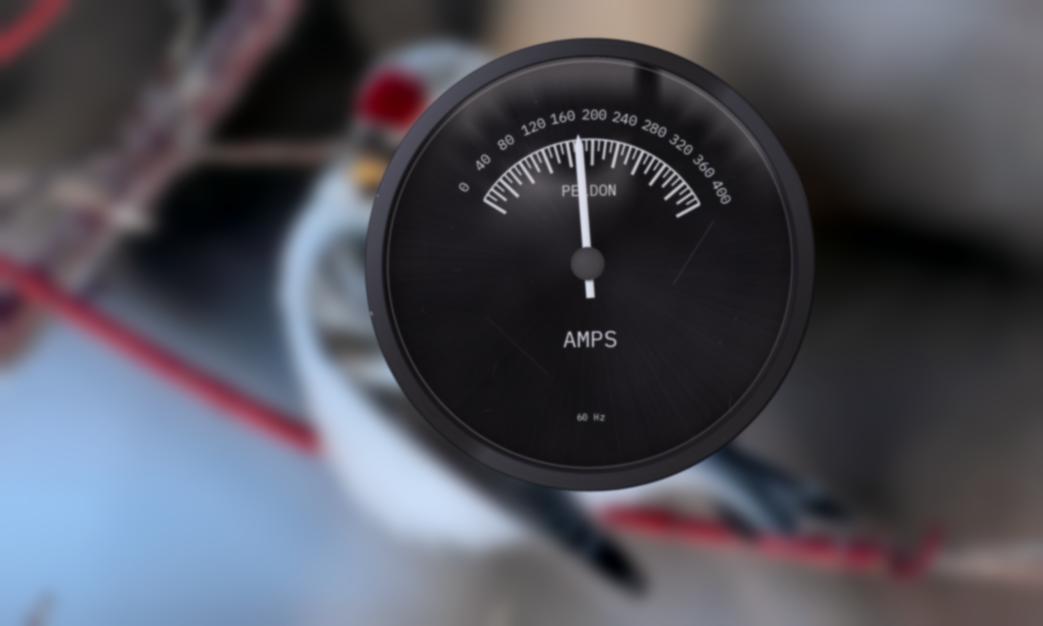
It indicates 180
